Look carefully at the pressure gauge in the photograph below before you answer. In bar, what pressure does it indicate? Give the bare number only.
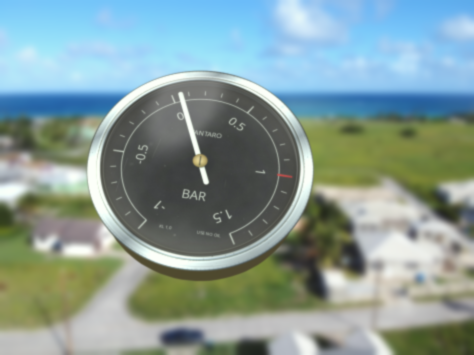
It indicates 0.05
